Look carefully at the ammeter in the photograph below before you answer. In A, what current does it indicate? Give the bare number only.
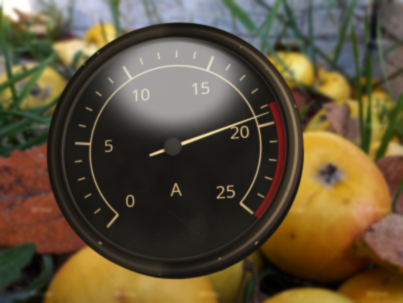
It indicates 19.5
